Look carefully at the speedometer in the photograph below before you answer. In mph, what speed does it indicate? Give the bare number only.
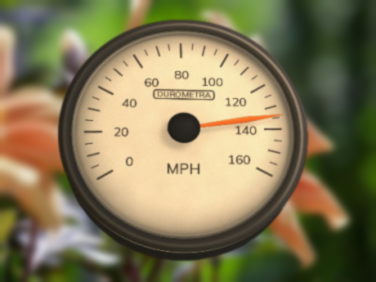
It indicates 135
